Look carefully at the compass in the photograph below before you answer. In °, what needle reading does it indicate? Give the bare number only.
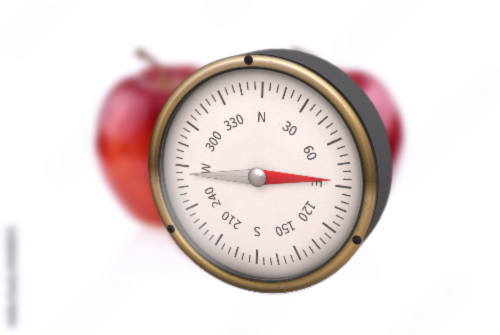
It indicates 85
